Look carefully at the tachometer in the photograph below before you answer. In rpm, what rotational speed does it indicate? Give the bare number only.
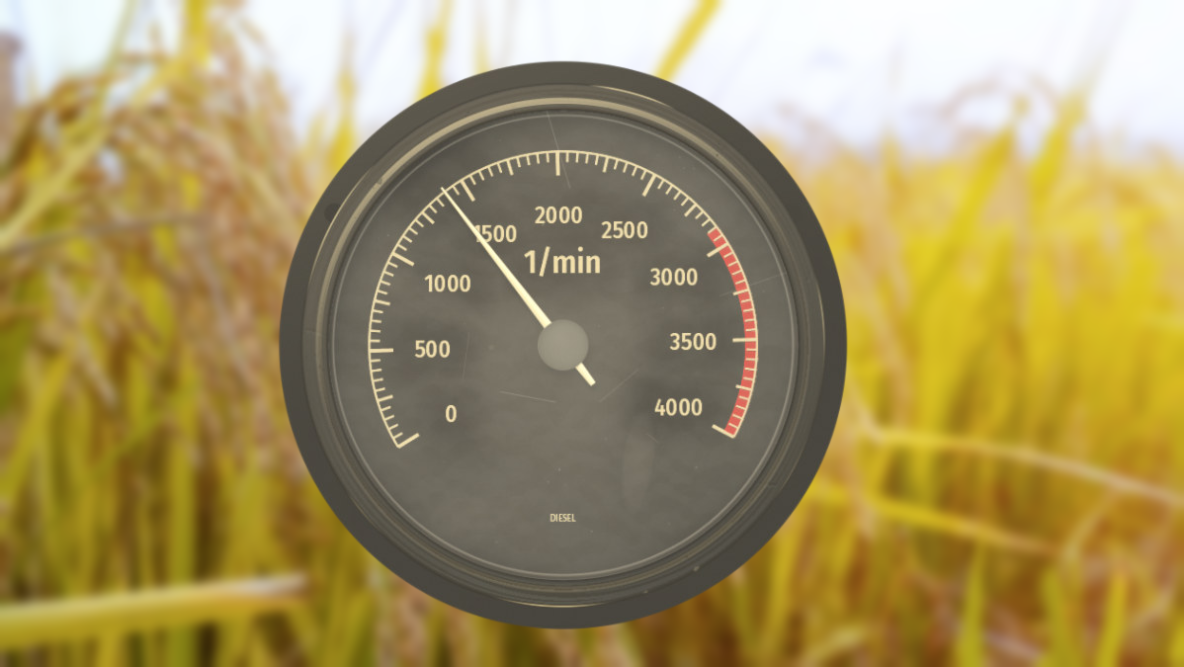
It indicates 1400
